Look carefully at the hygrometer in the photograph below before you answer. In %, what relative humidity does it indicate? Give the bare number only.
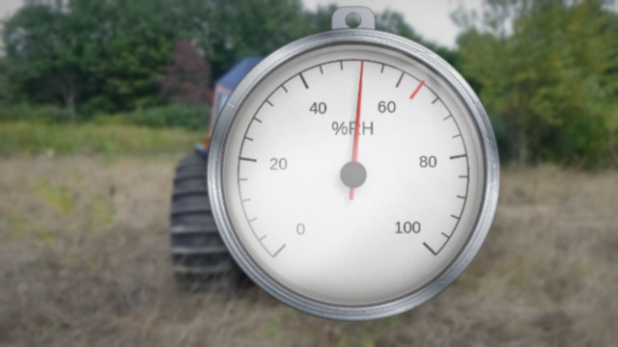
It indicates 52
